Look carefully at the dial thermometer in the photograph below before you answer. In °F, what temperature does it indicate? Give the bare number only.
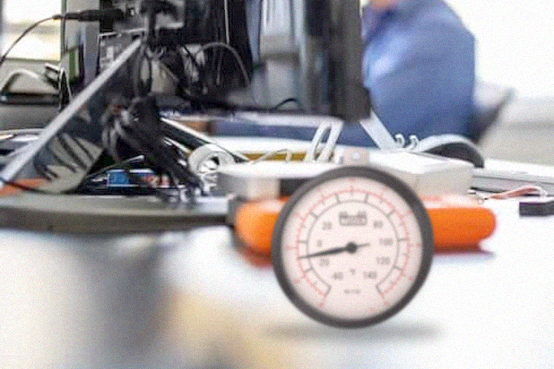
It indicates -10
